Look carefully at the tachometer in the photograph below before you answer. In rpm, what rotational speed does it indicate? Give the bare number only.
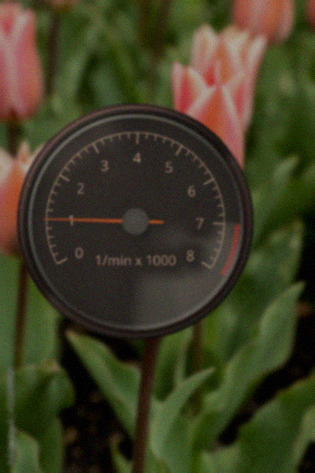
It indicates 1000
